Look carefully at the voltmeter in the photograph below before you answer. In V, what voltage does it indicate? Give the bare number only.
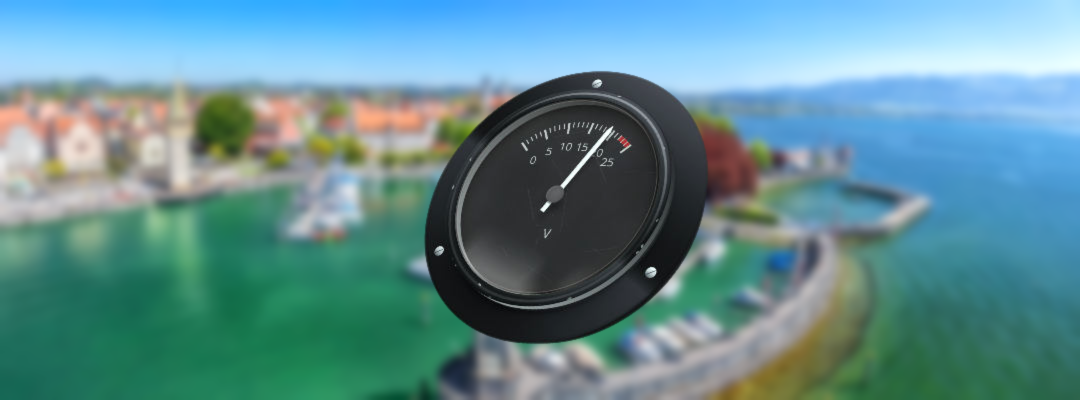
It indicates 20
